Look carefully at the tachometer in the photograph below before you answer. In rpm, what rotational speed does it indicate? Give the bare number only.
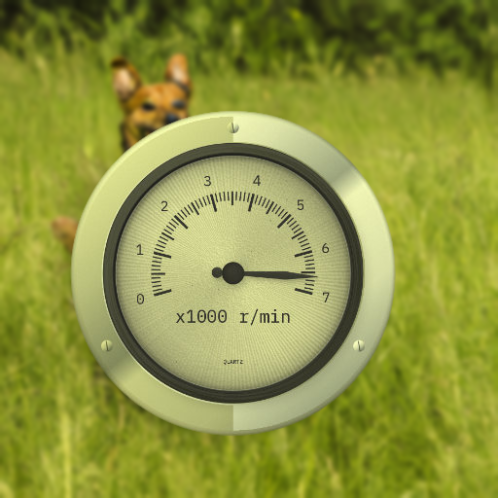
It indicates 6600
